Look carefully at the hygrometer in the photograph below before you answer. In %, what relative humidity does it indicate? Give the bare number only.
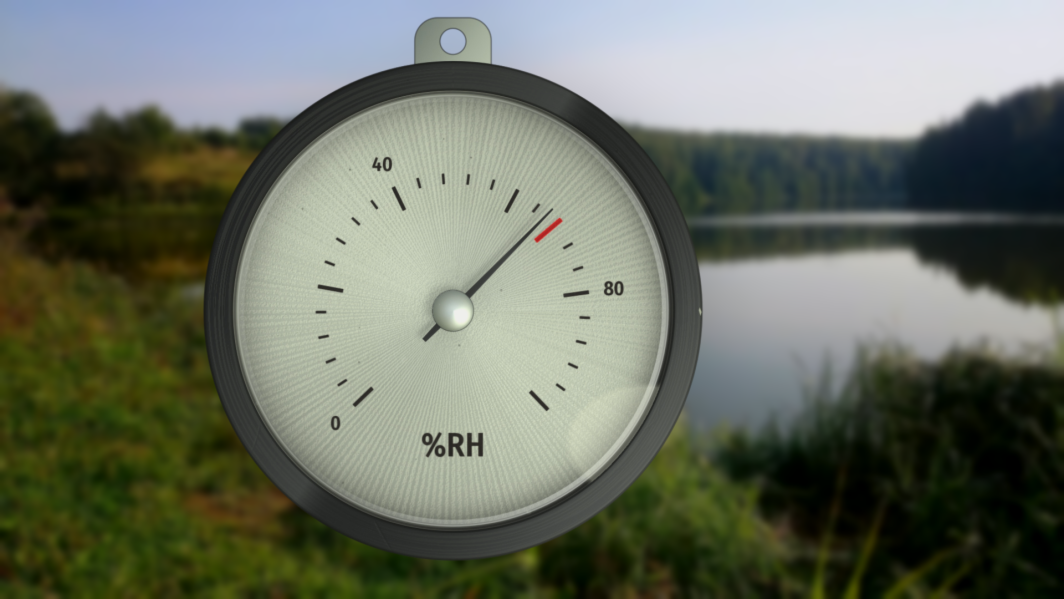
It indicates 66
